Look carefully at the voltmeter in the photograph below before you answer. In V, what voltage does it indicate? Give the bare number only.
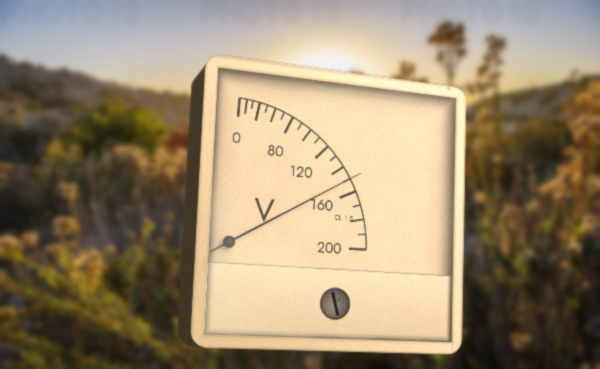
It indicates 150
